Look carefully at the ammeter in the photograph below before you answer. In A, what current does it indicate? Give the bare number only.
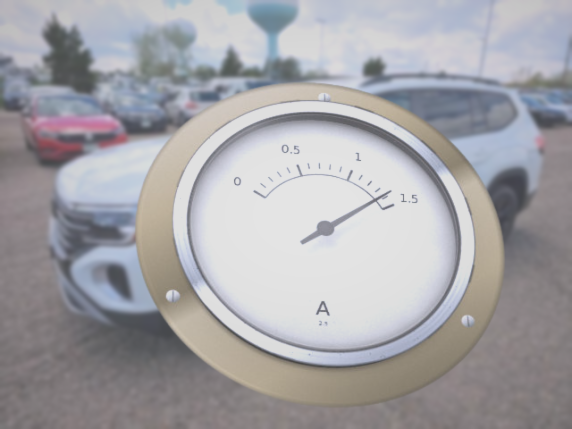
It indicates 1.4
